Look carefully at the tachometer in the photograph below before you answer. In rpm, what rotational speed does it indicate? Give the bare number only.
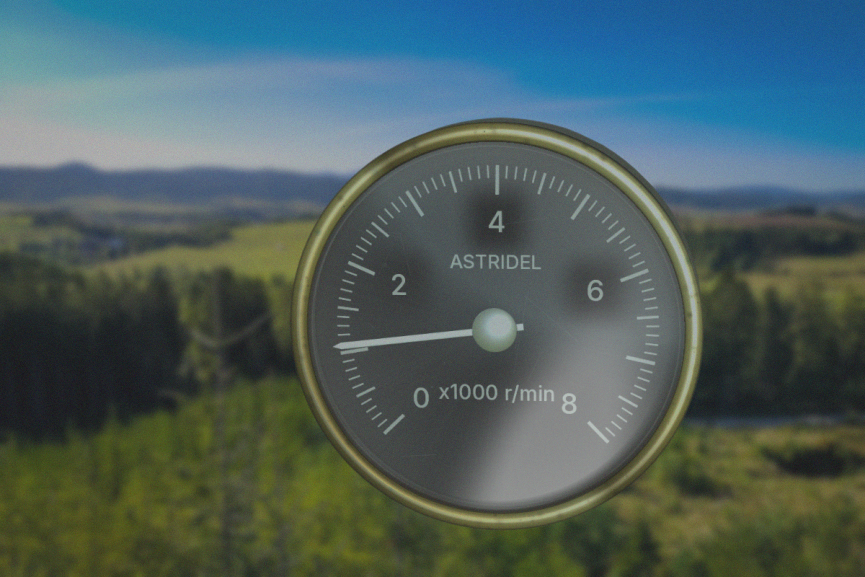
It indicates 1100
